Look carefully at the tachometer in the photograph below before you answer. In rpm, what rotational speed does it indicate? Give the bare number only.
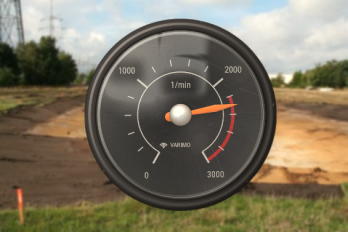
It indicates 2300
